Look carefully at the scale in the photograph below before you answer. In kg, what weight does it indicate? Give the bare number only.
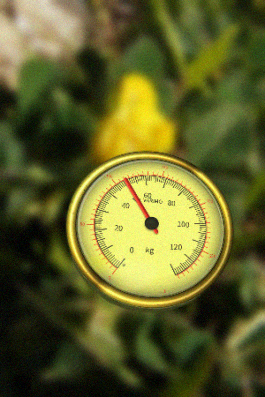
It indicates 50
